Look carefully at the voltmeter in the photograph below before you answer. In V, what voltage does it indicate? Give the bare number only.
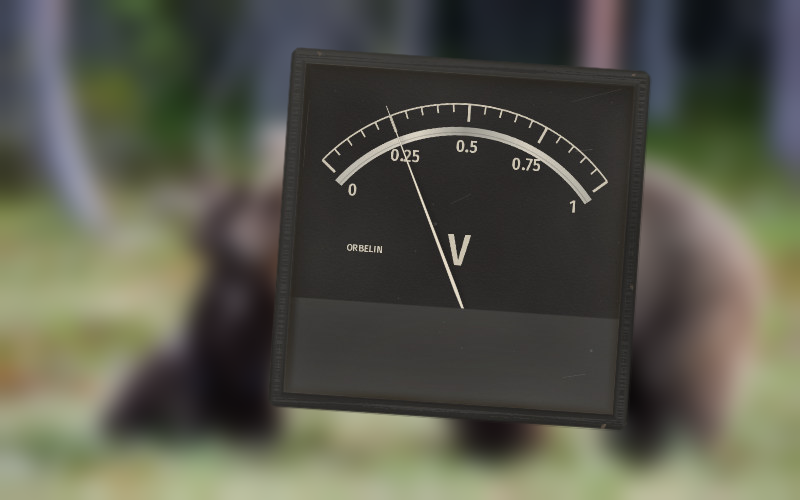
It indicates 0.25
